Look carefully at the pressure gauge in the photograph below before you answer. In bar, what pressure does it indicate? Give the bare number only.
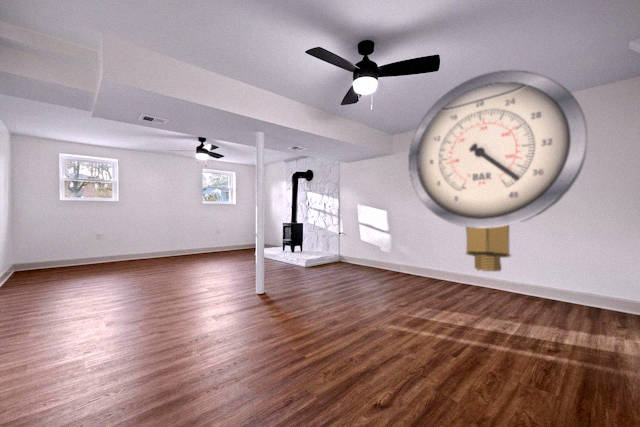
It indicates 38
